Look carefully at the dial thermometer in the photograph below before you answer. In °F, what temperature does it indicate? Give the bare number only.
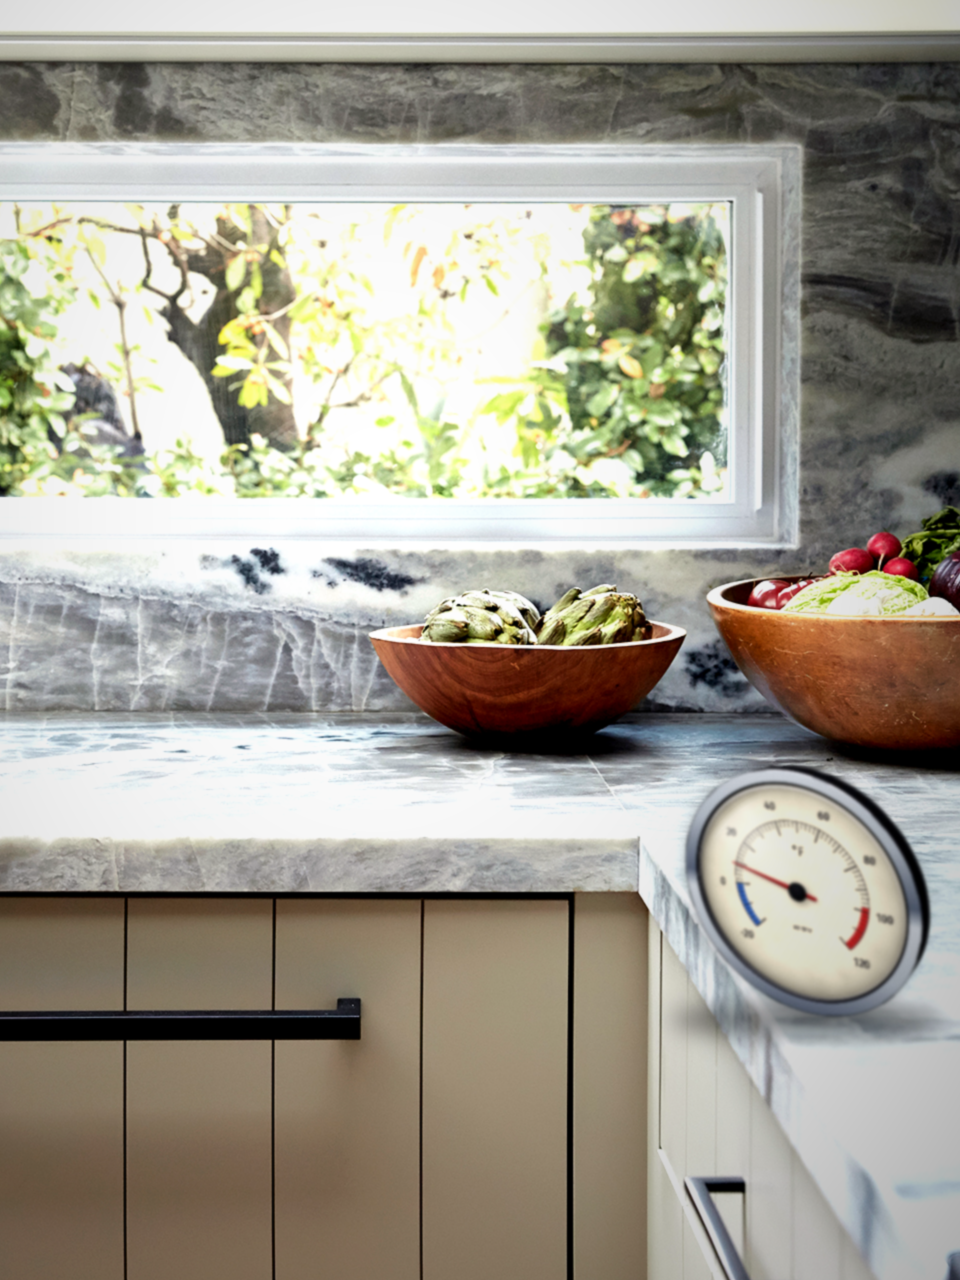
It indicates 10
